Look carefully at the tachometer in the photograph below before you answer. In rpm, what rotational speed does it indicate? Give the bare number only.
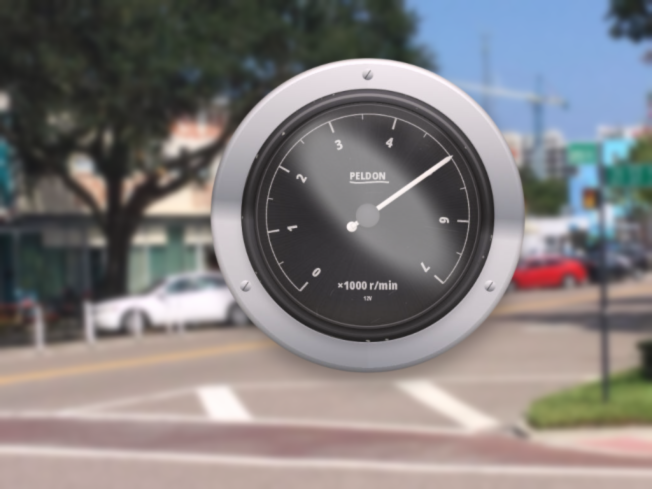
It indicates 5000
